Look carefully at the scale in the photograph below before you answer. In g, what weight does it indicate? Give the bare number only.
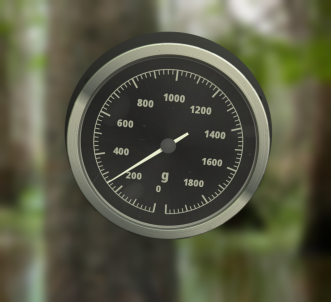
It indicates 260
